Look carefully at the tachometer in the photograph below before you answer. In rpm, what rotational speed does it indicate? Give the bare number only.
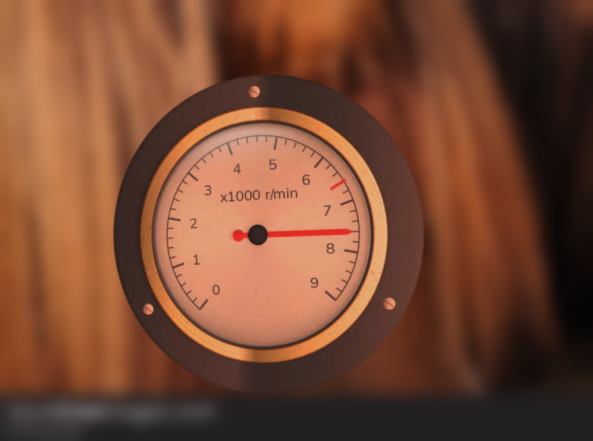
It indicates 7600
